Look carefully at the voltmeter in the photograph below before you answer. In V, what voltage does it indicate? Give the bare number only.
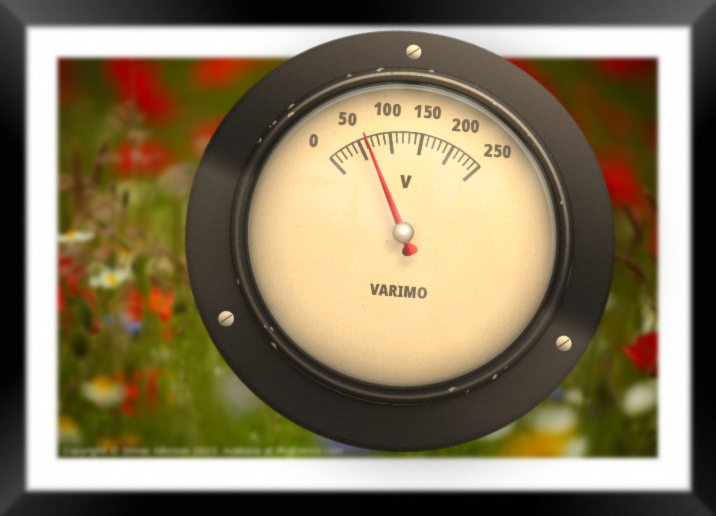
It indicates 60
